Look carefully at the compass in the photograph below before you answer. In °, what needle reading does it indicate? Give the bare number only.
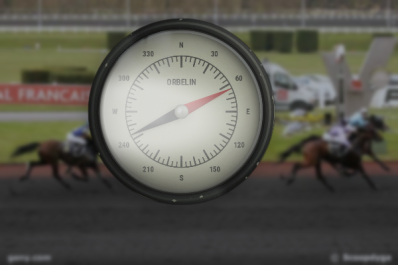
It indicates 65
